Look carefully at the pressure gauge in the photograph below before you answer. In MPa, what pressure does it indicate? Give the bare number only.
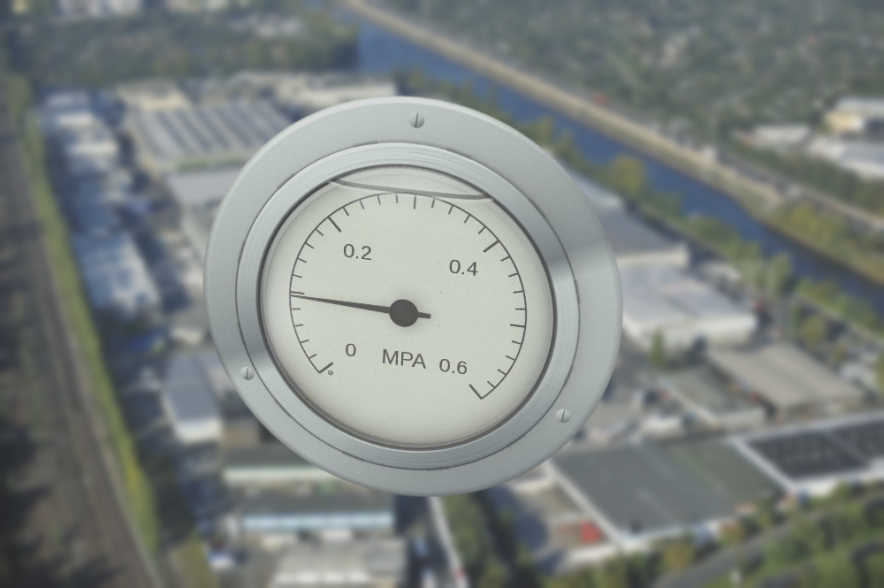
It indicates 0.1
